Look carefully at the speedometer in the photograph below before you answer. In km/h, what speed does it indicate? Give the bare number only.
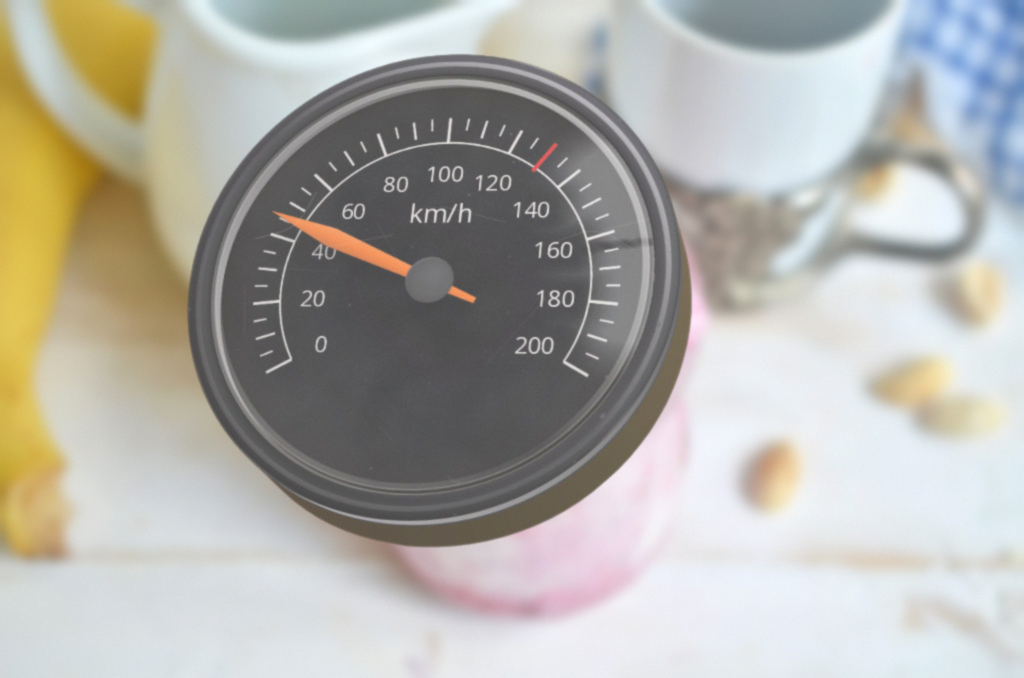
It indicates 45
